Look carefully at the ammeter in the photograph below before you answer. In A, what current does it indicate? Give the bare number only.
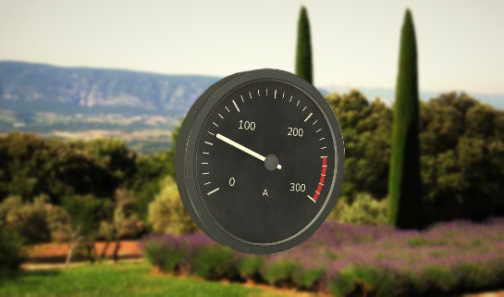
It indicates 60
